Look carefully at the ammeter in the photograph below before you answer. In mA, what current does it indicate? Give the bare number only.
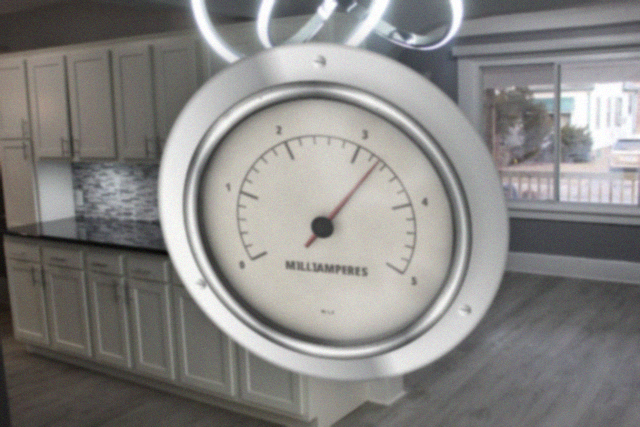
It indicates 3.3
